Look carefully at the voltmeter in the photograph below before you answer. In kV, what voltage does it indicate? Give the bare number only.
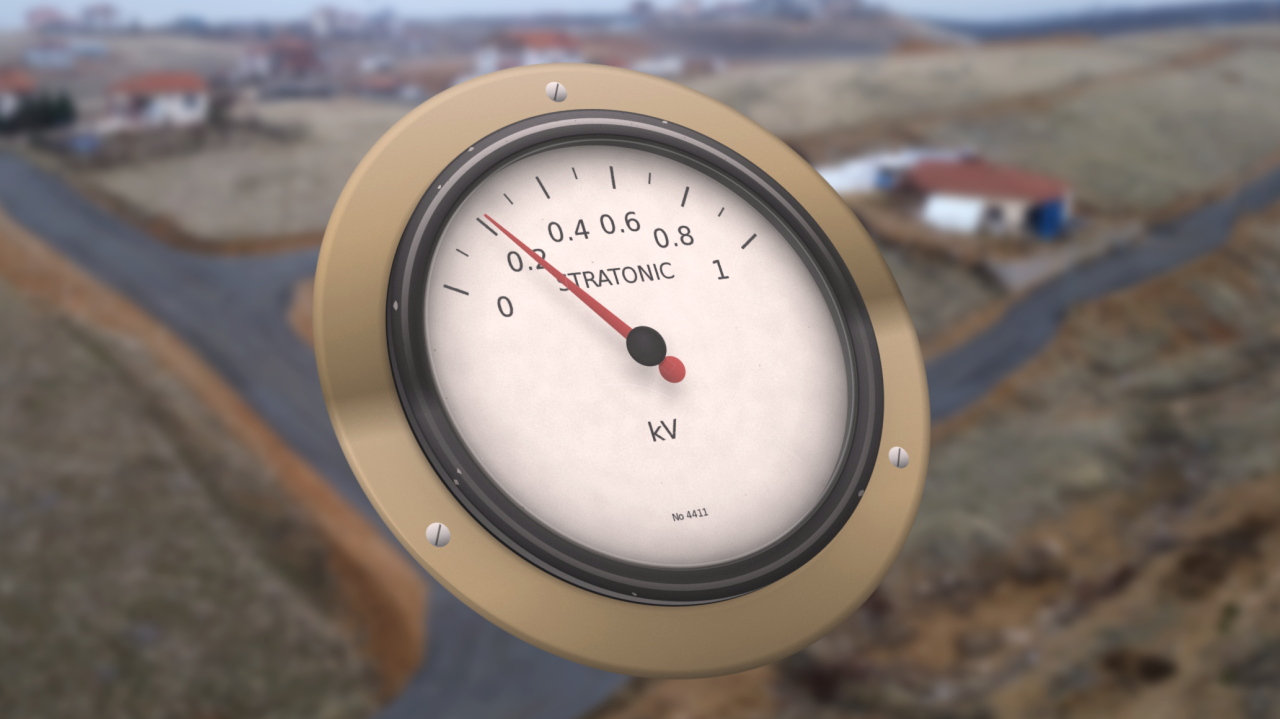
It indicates 0.2
